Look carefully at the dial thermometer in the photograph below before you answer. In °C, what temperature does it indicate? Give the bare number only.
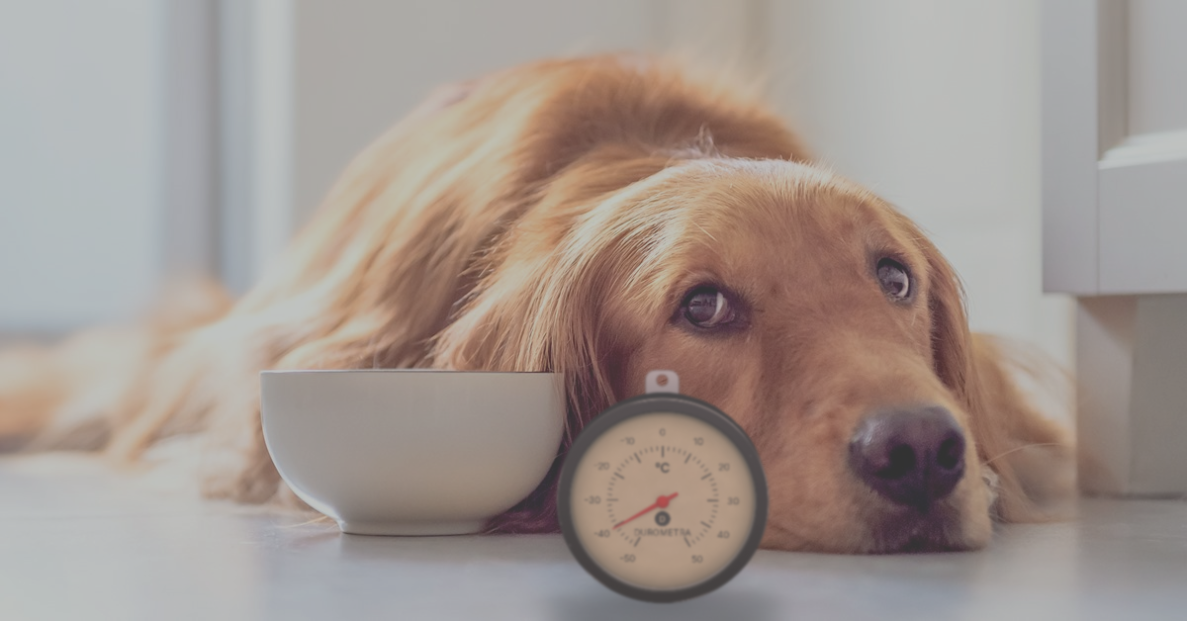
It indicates -40
